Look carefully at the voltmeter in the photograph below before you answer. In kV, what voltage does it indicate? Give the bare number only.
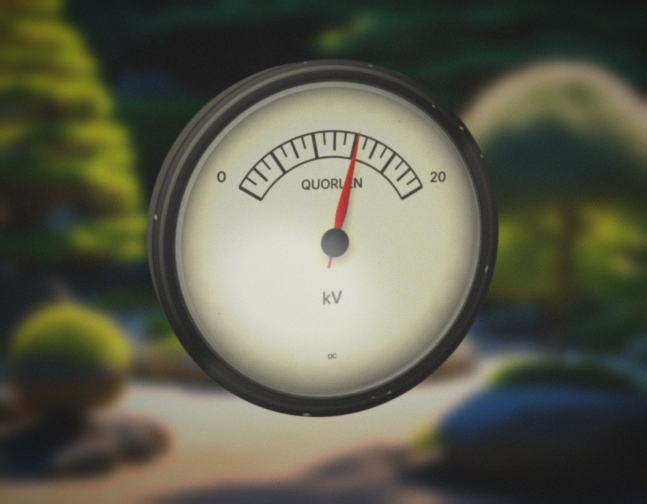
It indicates 12
